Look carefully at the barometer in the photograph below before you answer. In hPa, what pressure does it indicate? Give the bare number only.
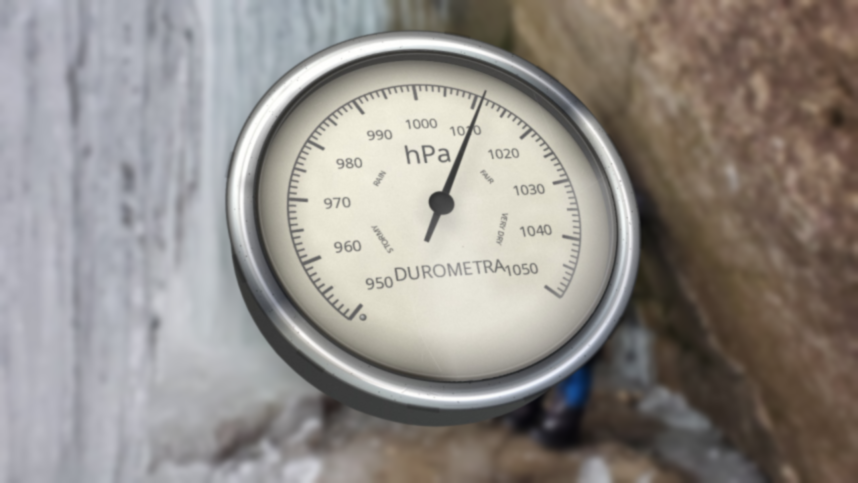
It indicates 1011
